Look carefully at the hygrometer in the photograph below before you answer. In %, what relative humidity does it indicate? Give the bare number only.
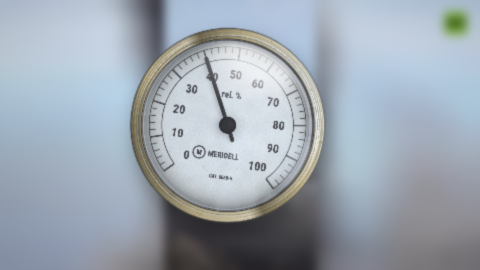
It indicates 40
